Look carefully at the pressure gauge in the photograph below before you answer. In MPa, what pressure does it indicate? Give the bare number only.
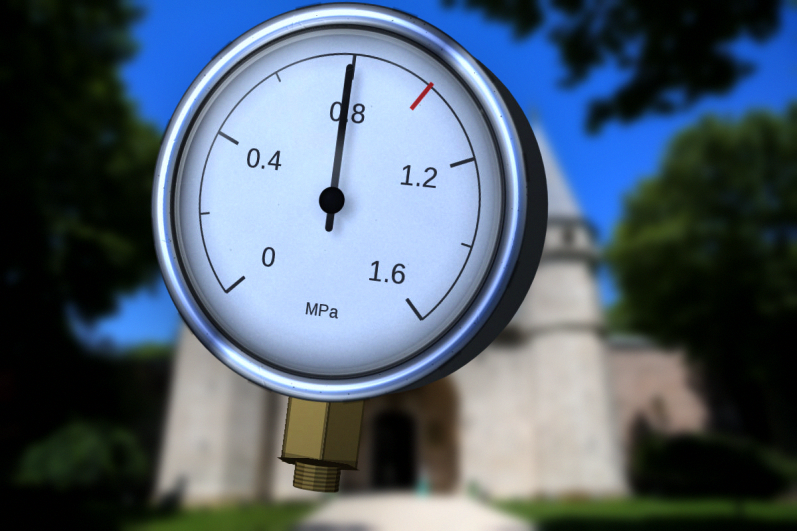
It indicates 0.8
